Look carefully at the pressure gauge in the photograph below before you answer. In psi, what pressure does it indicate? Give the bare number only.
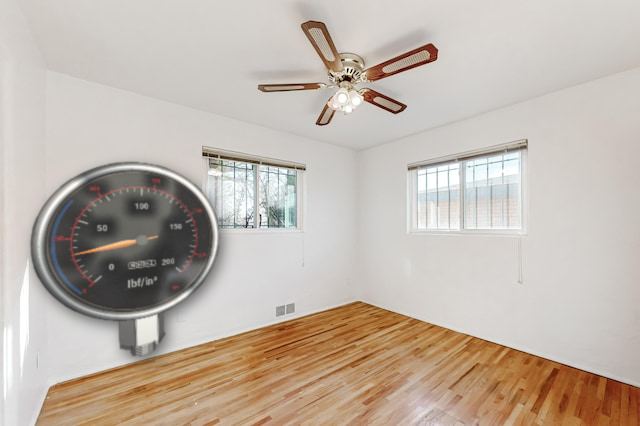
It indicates 25
